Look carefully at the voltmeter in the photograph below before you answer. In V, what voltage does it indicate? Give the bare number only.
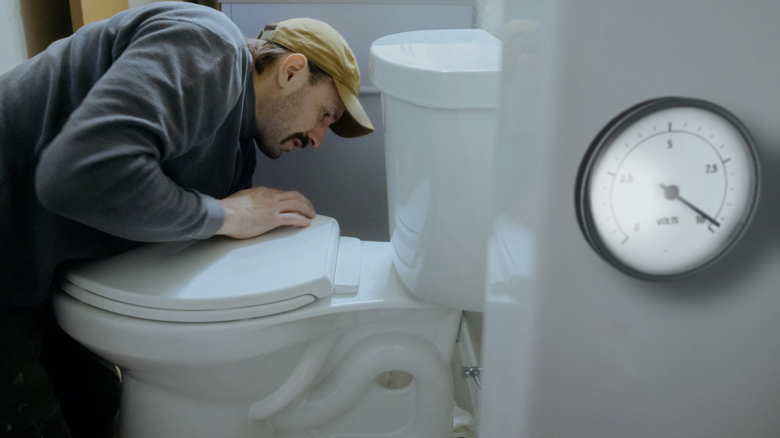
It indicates 9.75
